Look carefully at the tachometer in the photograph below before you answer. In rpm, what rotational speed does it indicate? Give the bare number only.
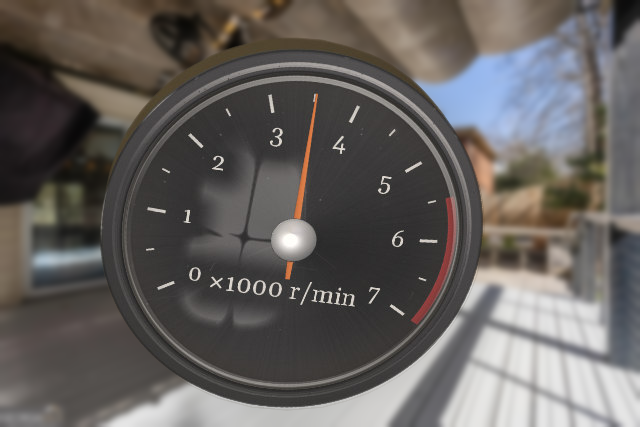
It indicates 3500
